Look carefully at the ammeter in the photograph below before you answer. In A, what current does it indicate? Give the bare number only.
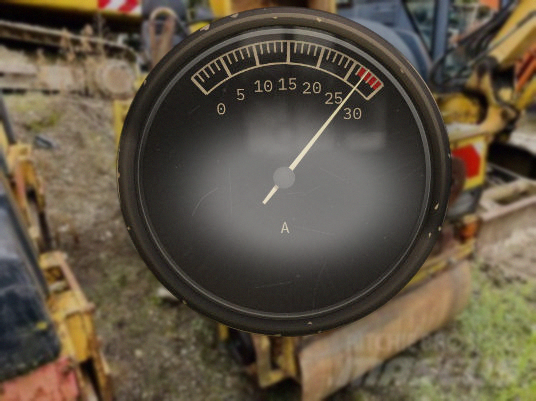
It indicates 27
